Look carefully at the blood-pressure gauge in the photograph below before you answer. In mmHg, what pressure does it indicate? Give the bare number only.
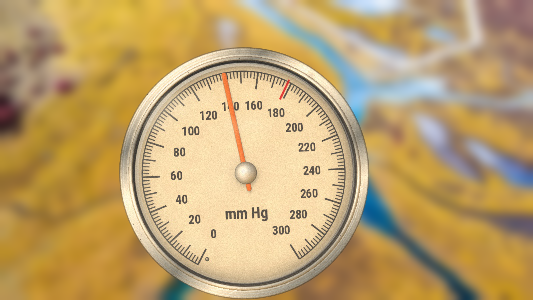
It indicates 140
